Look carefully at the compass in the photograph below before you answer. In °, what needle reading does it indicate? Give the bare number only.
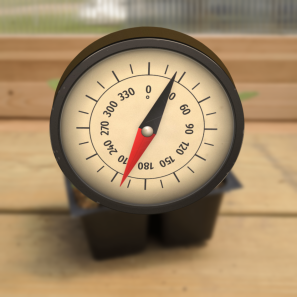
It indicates 202.5
